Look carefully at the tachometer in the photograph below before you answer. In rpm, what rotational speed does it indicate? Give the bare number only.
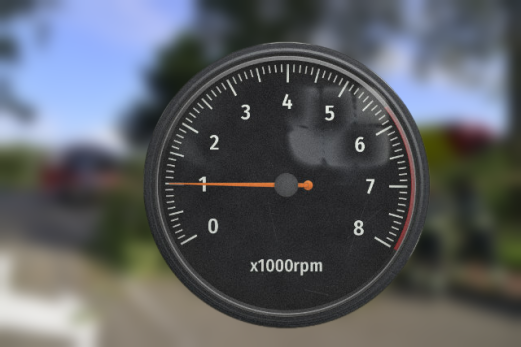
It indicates 1000
